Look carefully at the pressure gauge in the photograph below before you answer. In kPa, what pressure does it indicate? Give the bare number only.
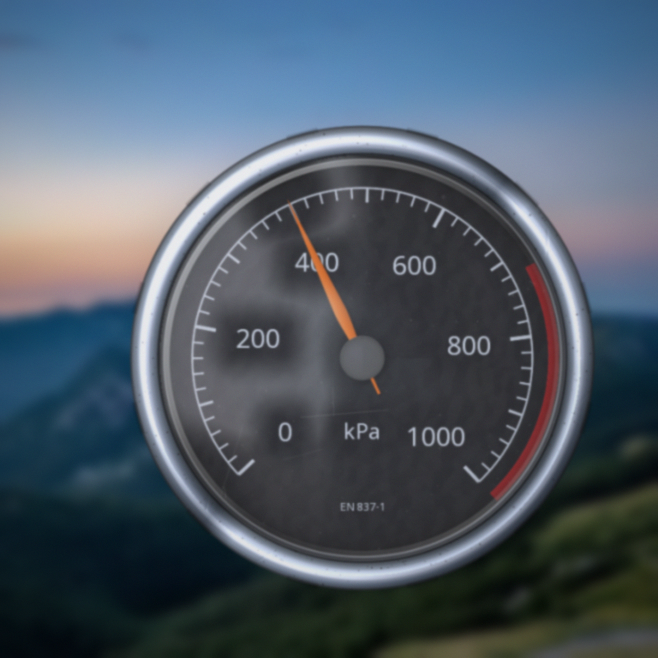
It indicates 400
